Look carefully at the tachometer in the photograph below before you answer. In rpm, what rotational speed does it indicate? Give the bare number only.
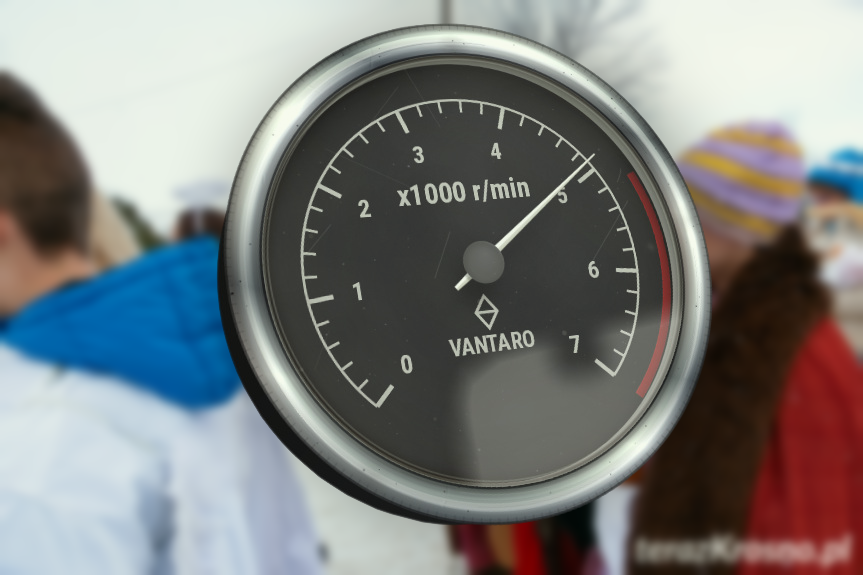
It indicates 4900
